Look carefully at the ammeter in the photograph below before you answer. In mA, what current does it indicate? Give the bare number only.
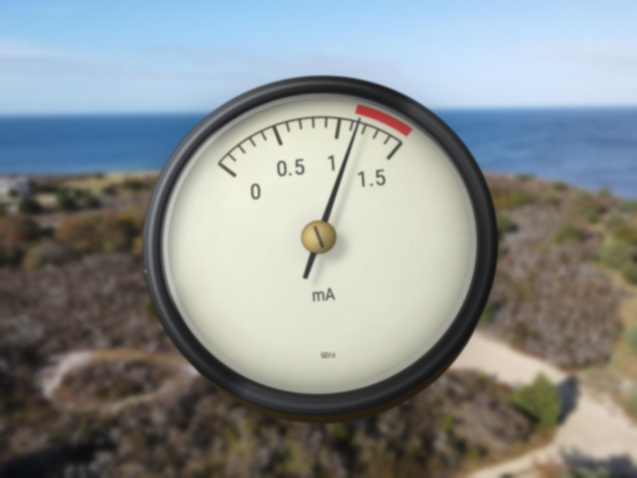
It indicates 1.15
